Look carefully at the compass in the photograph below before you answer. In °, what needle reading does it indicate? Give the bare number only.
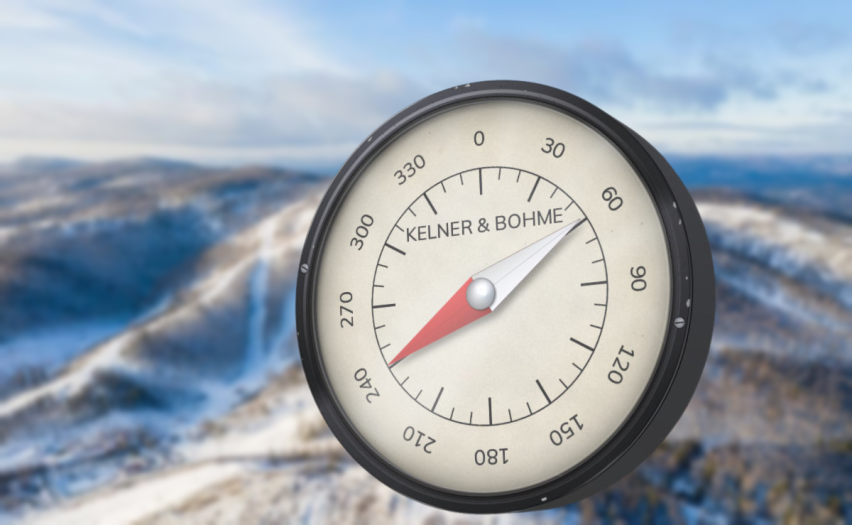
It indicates 240
